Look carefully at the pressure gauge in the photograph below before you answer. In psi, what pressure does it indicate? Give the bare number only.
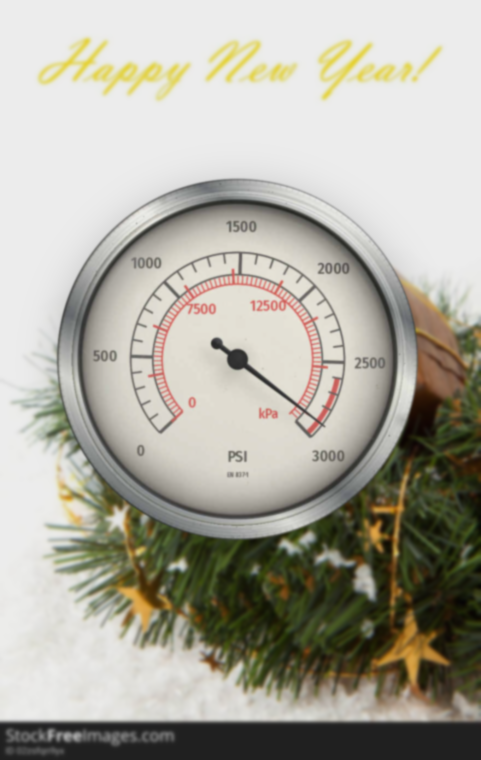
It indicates 2900
